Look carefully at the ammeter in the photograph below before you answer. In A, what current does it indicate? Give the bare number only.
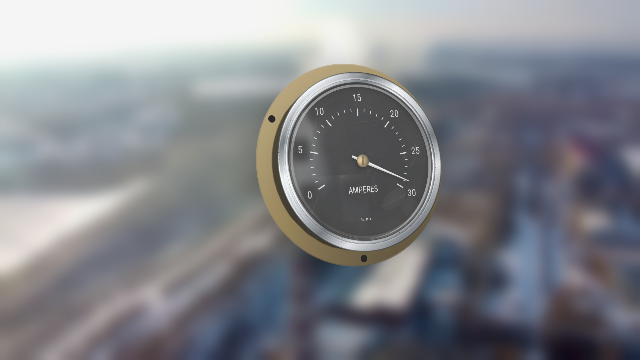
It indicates 29
